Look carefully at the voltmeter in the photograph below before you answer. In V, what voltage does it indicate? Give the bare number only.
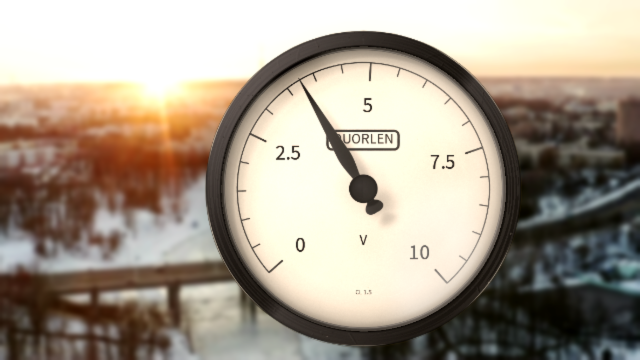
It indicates 3.75
